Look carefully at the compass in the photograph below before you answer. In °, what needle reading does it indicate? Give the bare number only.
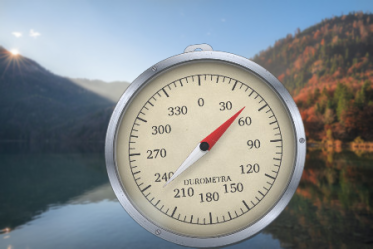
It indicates 50
